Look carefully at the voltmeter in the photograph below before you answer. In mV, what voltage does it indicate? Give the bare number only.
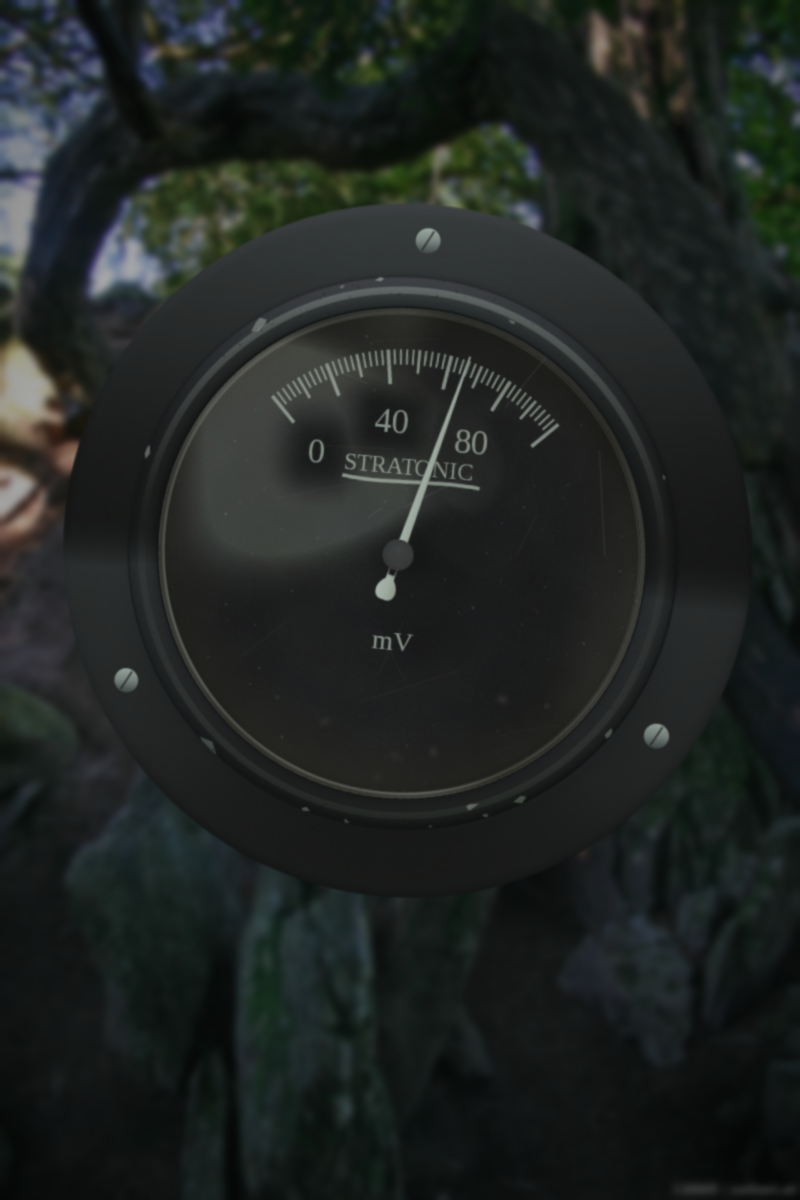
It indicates 66
